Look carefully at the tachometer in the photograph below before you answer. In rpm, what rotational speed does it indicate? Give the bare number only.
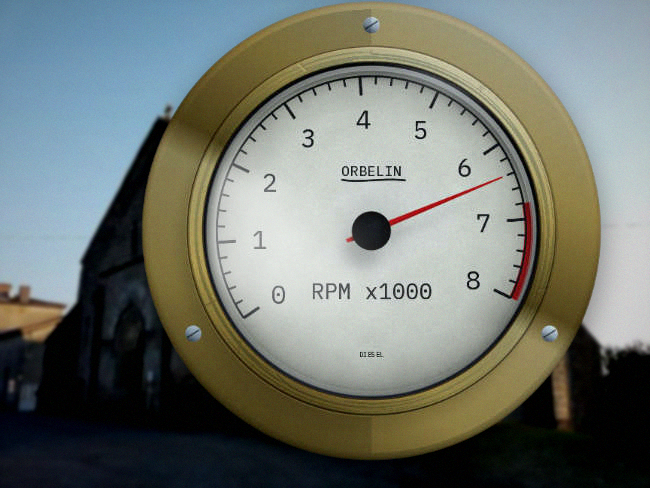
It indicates 6400
